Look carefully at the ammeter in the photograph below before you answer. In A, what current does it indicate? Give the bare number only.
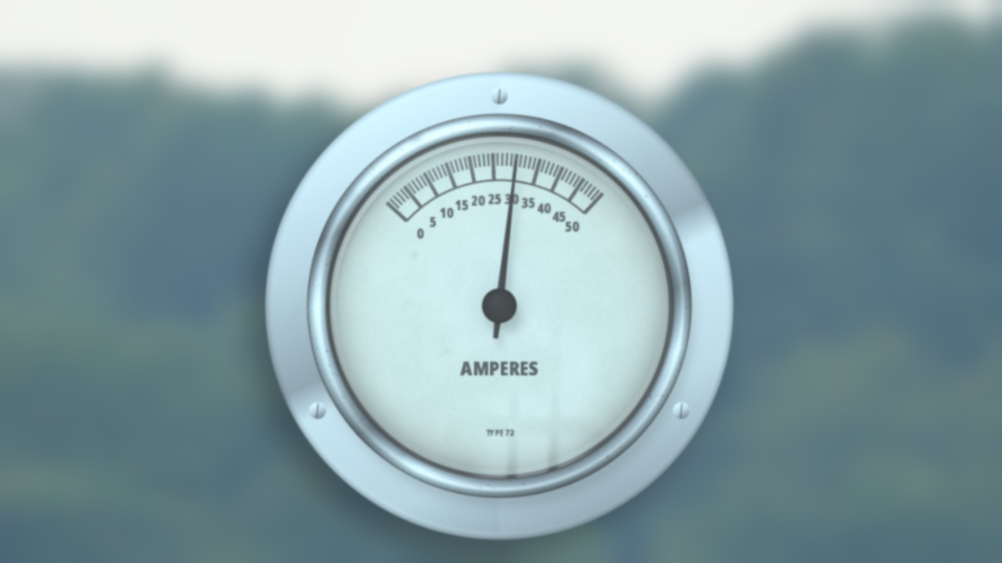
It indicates 30
